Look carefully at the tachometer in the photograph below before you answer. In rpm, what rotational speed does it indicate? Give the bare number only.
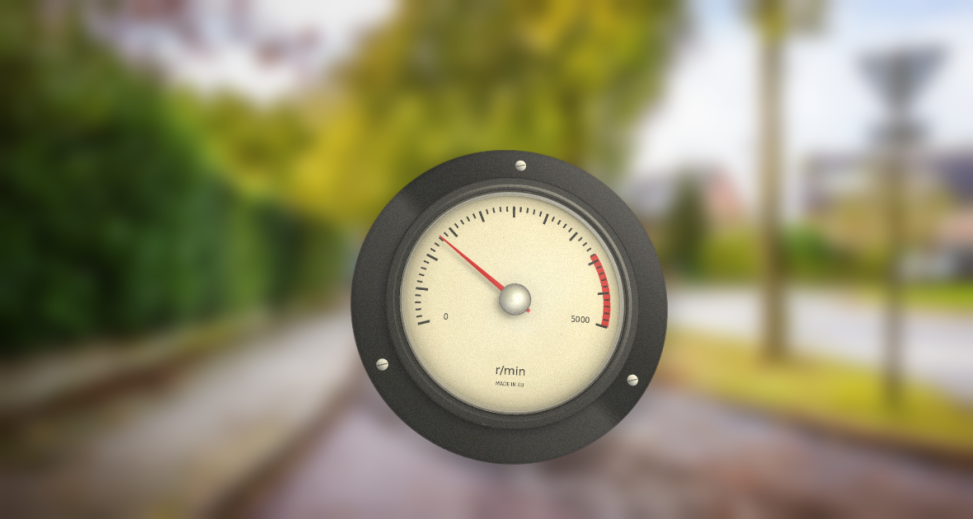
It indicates 1300
